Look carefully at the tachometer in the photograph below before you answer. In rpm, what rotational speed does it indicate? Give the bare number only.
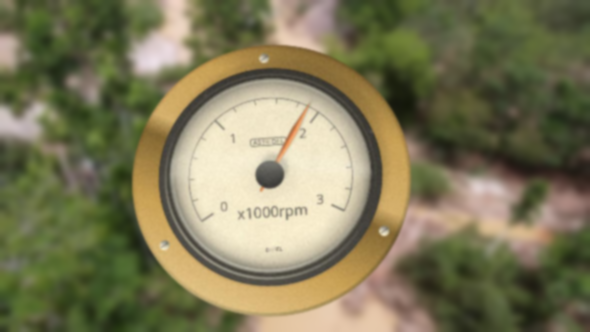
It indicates 1900
